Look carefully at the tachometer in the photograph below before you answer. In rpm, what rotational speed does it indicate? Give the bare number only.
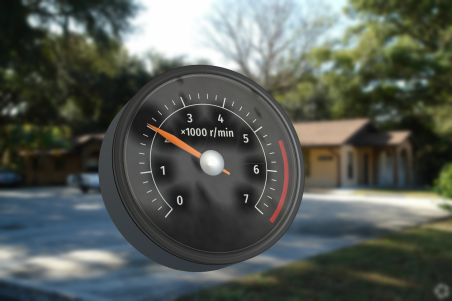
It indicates 2000
